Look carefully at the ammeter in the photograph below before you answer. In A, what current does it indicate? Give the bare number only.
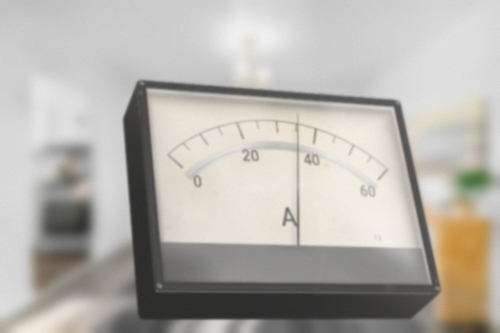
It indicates 35
